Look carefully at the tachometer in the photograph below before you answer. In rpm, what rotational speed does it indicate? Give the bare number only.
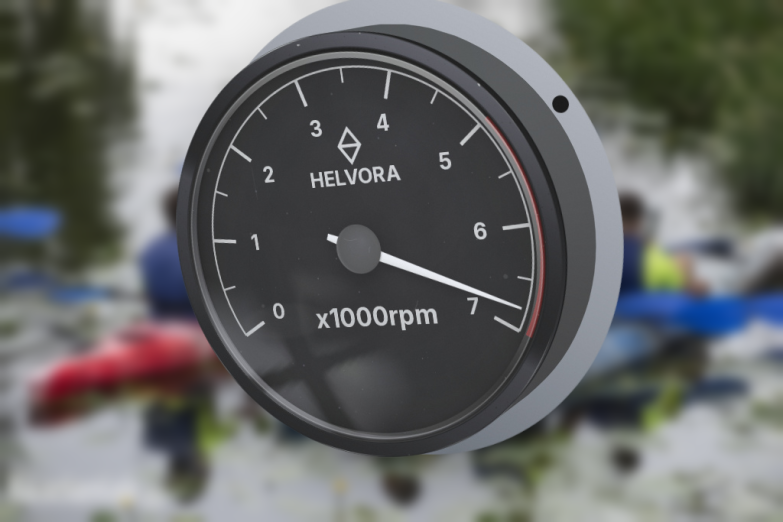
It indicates 6750
